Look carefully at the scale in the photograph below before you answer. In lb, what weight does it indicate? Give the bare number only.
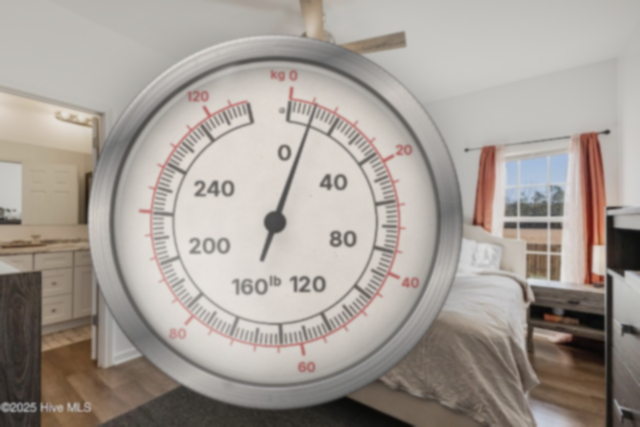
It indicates 10
